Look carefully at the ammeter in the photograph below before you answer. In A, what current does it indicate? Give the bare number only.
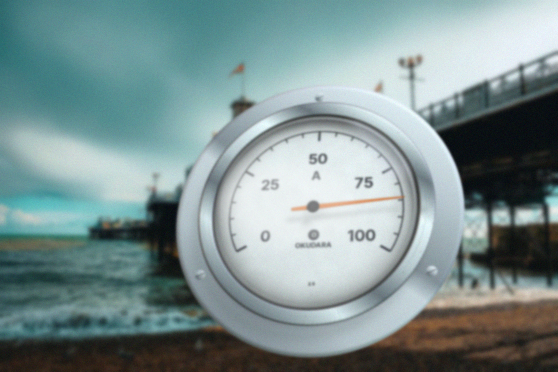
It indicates 85
